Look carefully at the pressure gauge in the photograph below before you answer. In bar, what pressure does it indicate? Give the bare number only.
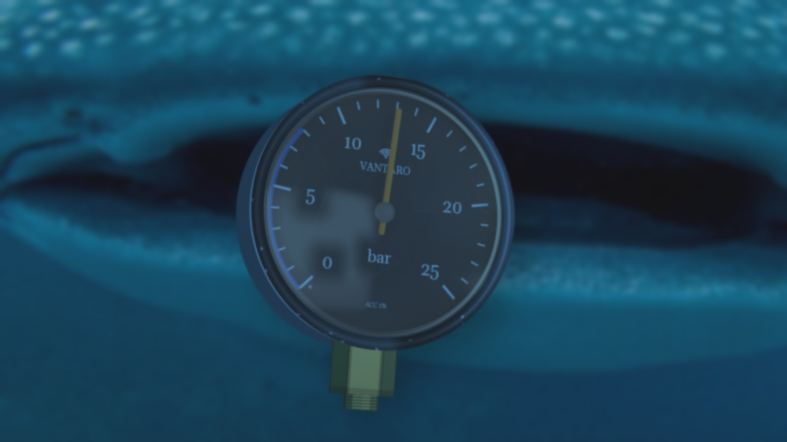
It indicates 13
